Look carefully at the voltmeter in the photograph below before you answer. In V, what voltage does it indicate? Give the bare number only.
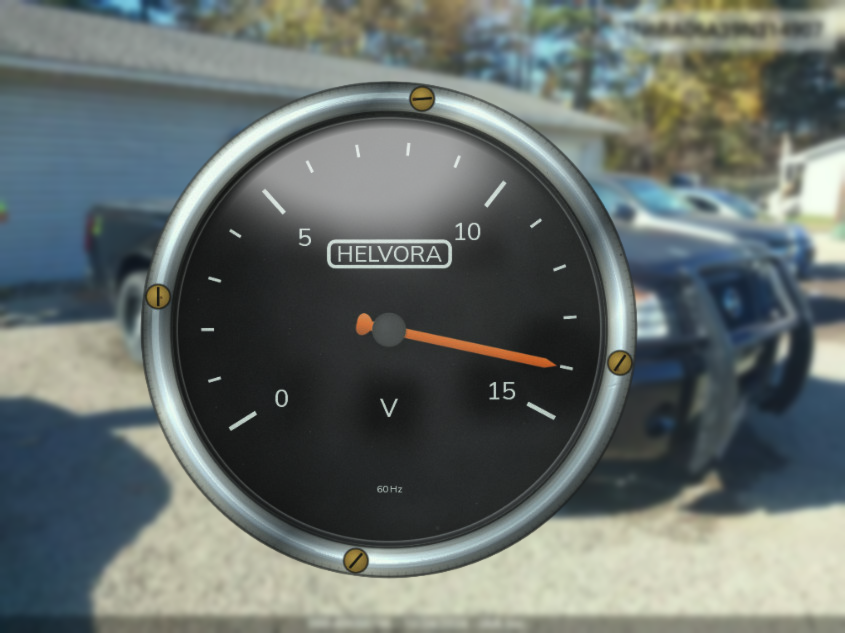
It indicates 14
